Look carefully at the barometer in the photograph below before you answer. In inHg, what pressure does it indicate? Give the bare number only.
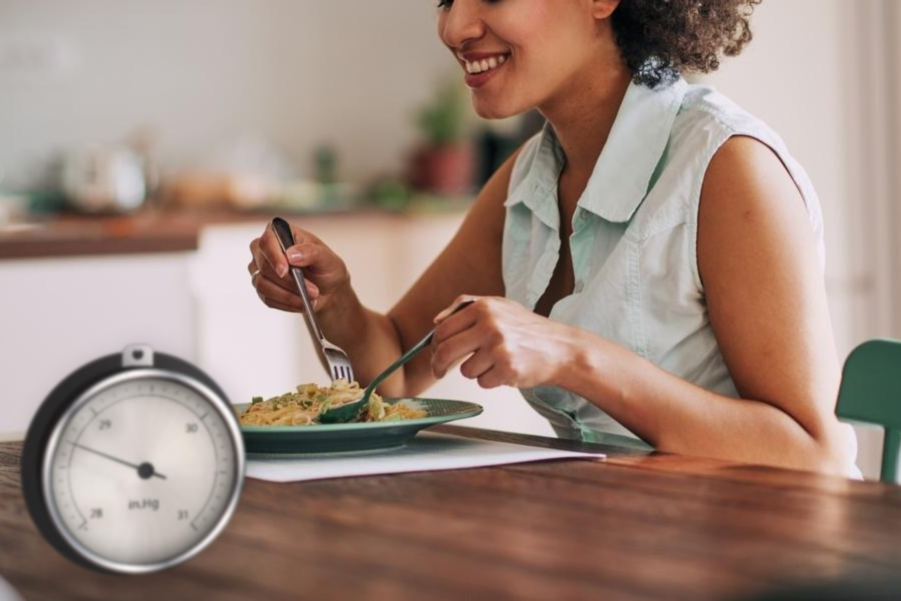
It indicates 28.7
